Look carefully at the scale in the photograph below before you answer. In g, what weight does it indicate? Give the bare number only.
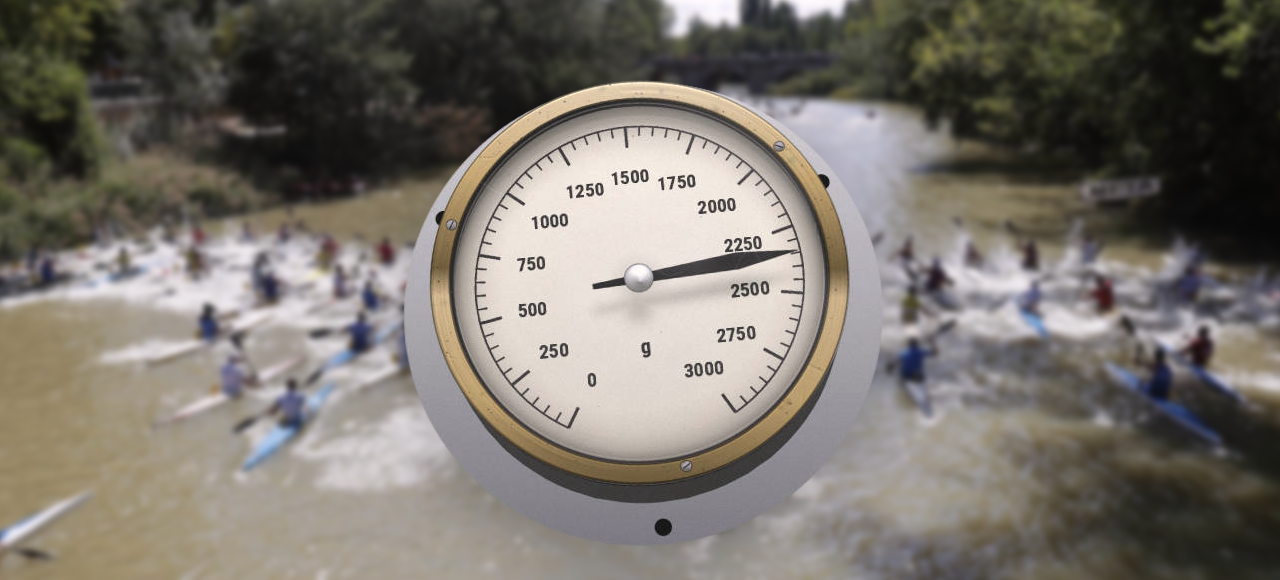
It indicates 2350
